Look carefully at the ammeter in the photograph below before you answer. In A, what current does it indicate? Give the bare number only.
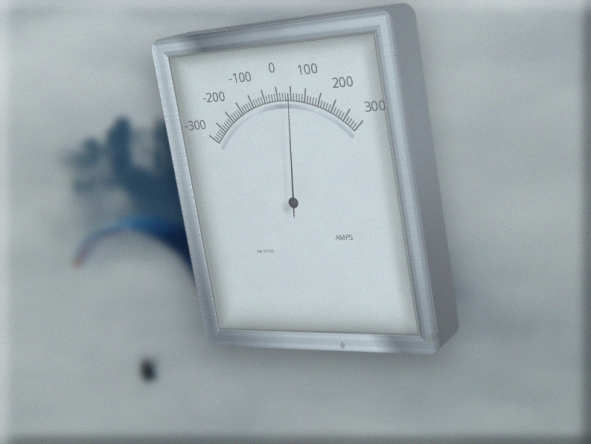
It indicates 50
